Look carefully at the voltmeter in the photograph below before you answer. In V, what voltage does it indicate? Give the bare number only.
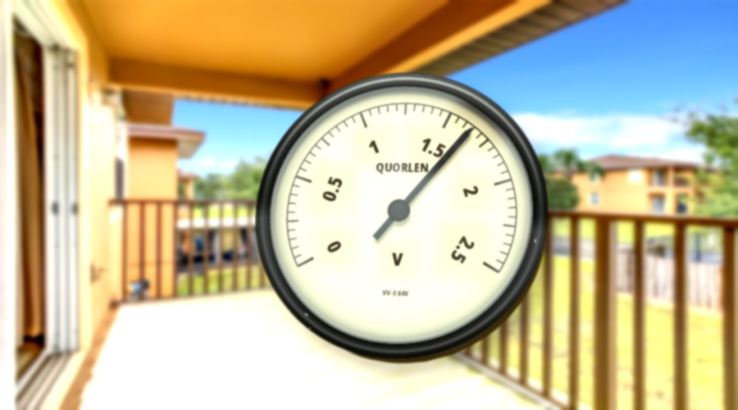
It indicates 1.65
